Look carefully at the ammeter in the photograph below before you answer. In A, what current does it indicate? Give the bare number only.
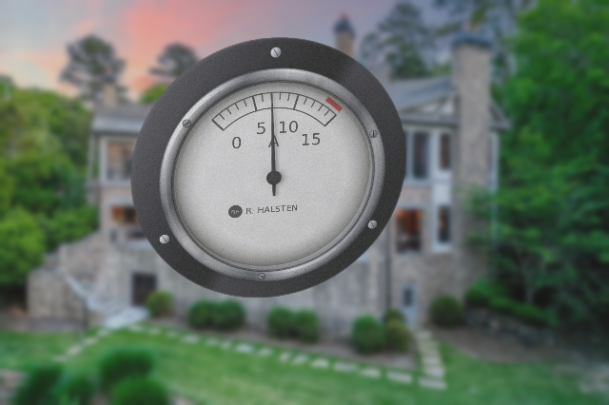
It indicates 7
